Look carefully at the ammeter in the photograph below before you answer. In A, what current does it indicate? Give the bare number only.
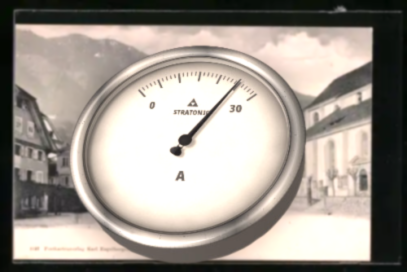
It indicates 25
